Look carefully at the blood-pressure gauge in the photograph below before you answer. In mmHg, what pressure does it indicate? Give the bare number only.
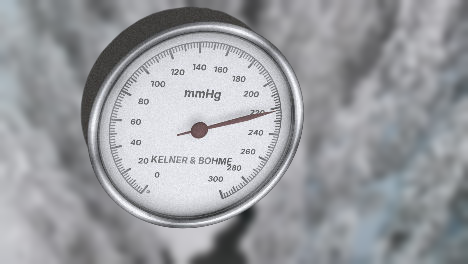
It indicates 220
